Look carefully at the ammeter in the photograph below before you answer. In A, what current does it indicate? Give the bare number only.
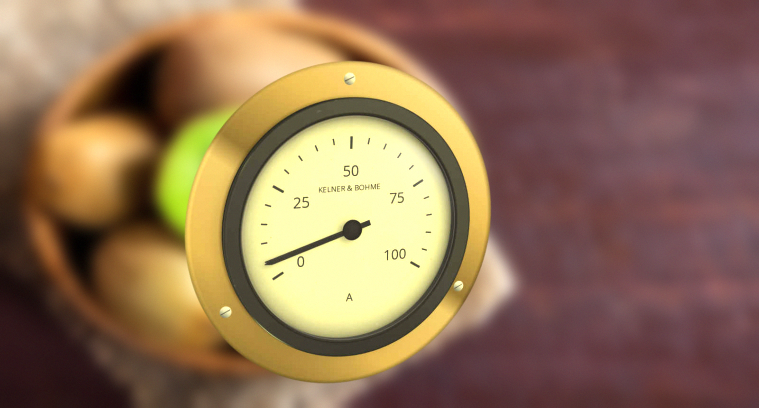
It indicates 5
